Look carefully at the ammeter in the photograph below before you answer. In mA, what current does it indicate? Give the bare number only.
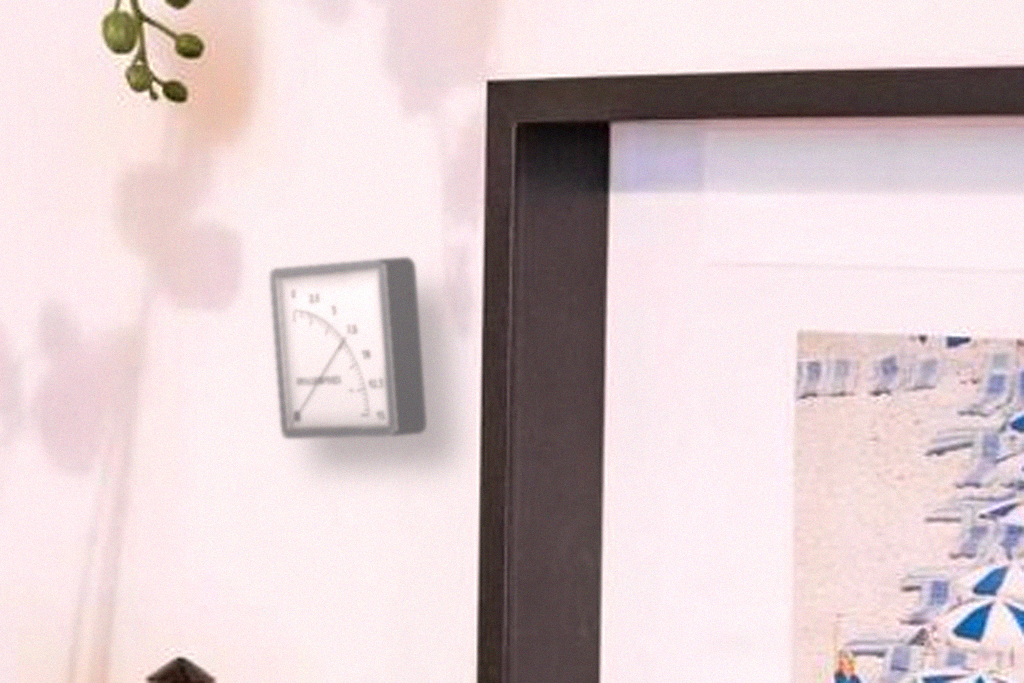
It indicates 7.5
